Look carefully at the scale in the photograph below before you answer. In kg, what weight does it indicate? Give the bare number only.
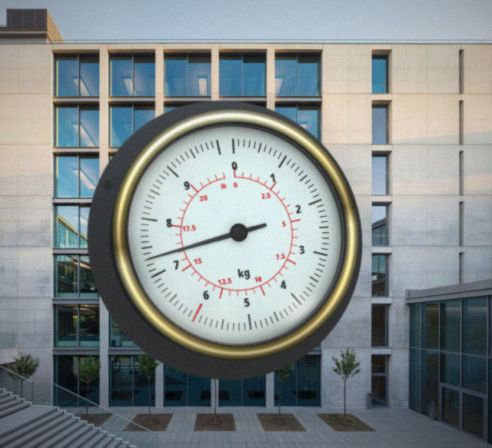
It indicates 7.3
